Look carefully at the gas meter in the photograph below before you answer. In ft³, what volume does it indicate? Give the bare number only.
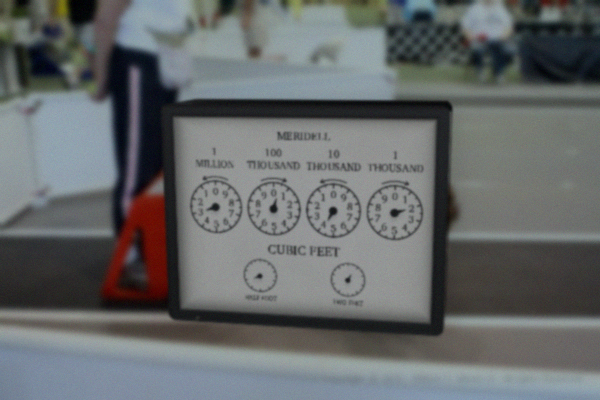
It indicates 304200
